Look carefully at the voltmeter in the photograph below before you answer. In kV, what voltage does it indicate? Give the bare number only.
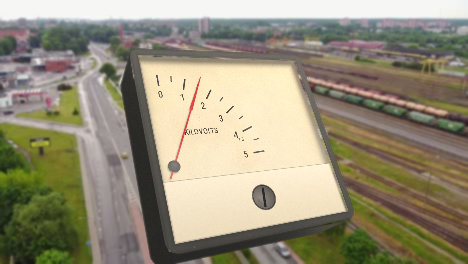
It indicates 1.5
